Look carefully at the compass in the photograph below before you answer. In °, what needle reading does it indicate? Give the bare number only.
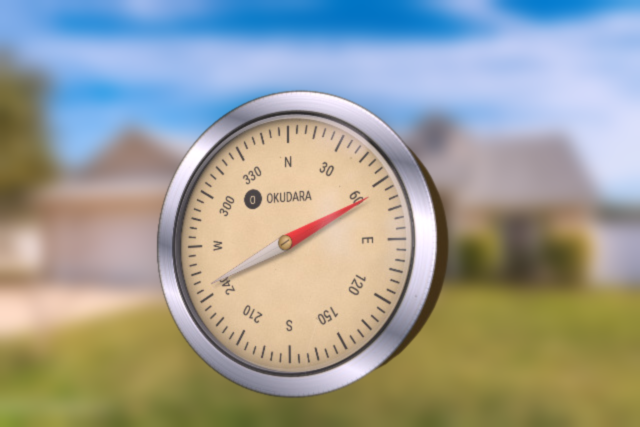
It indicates 65
